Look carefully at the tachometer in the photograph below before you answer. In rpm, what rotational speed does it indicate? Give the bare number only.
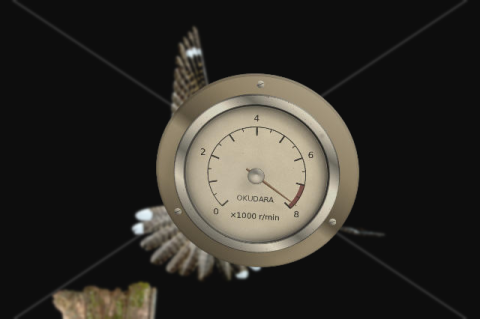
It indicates 7750
